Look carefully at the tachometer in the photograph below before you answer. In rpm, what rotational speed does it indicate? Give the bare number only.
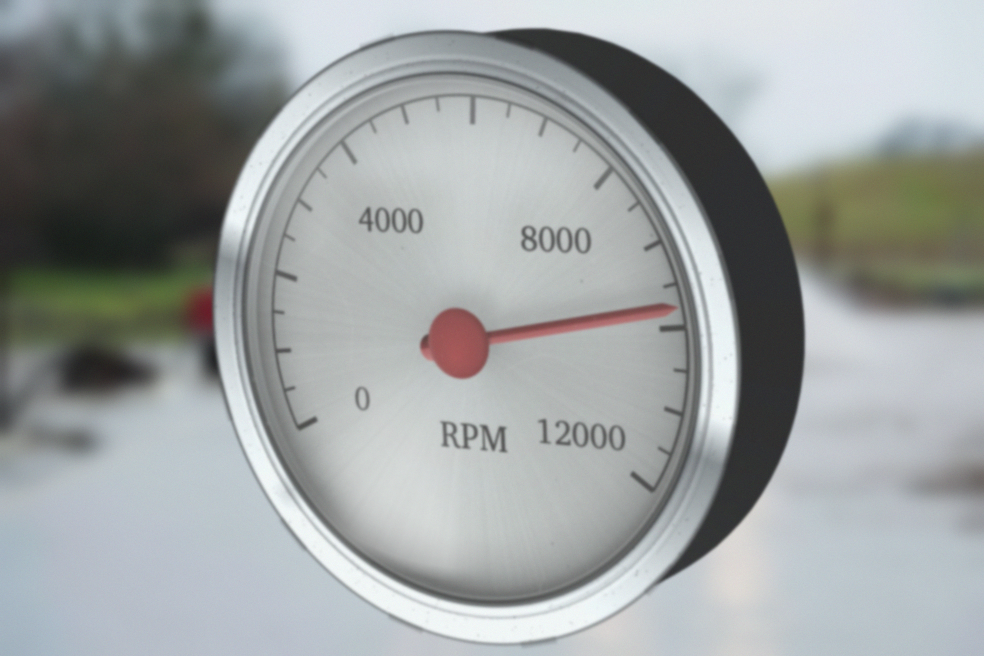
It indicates 9750
